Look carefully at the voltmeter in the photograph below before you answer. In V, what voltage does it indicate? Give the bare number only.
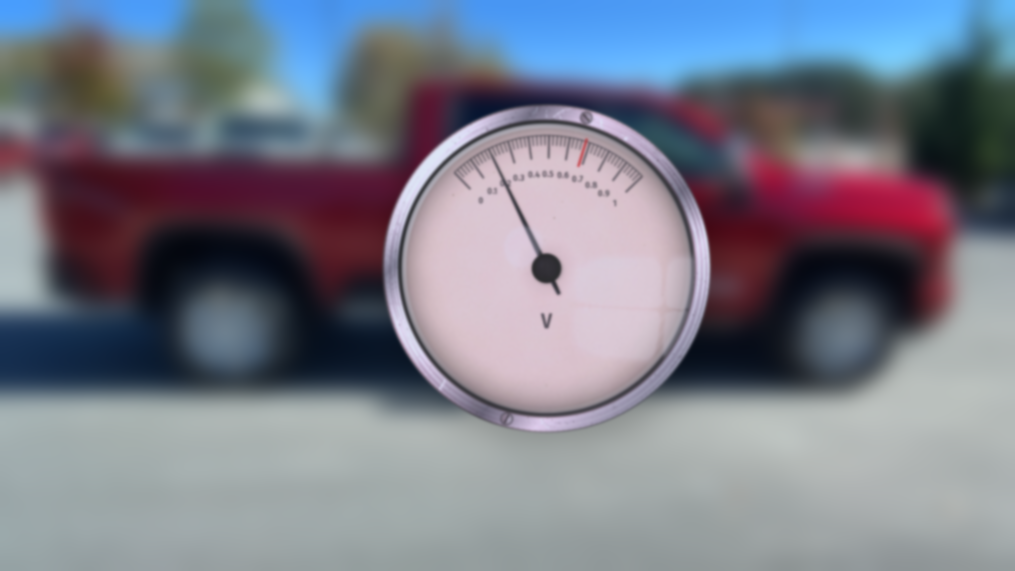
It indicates 0.2
